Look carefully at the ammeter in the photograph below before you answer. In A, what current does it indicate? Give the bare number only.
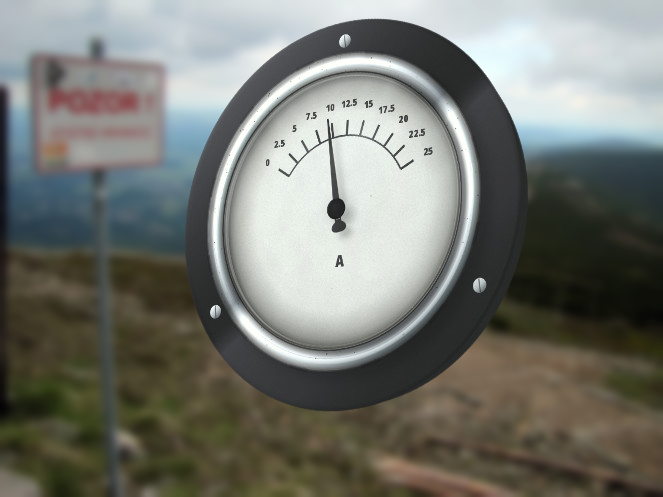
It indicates 10
